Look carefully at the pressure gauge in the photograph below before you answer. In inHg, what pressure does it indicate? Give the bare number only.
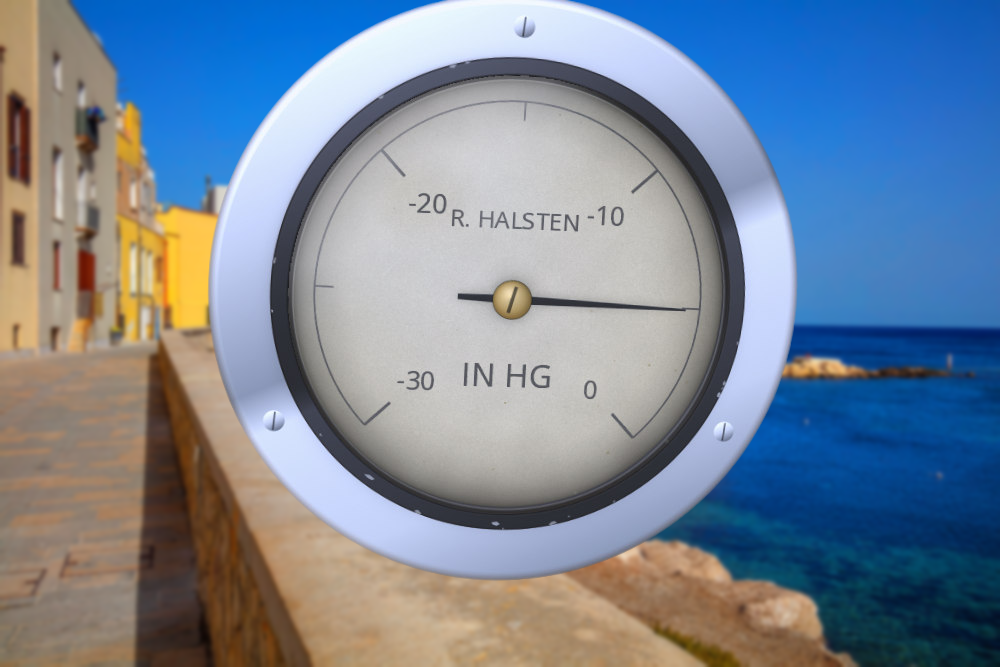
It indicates -5
